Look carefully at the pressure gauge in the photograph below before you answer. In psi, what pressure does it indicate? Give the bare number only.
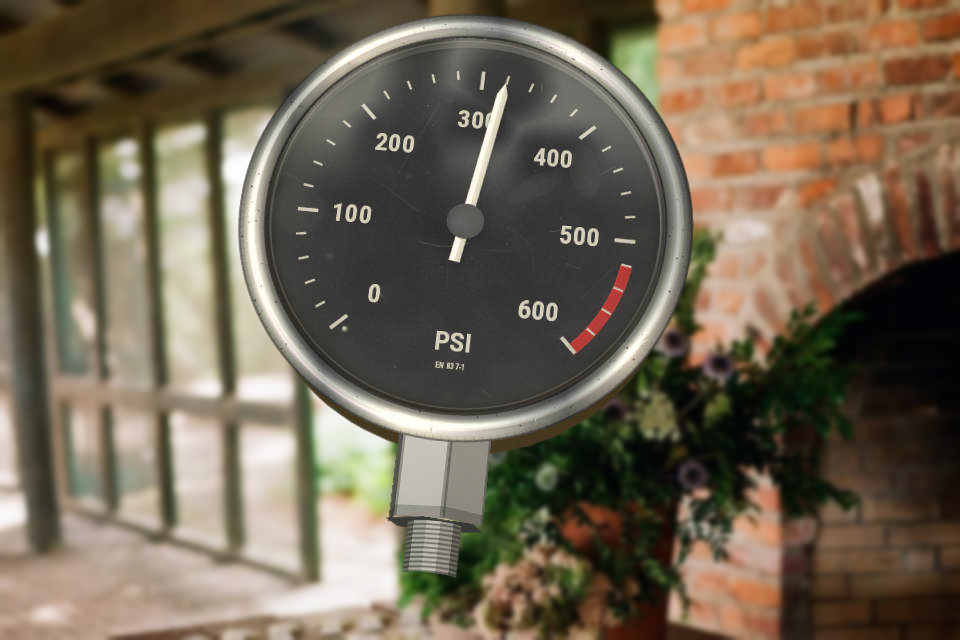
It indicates 320
